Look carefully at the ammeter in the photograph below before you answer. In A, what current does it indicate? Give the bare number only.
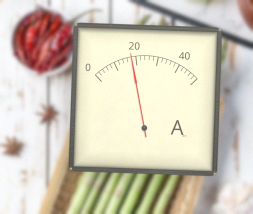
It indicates 18
